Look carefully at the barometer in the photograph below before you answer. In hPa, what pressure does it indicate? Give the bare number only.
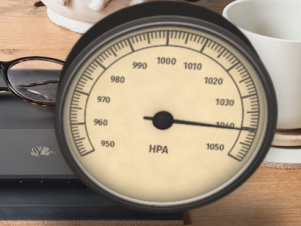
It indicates 1040
